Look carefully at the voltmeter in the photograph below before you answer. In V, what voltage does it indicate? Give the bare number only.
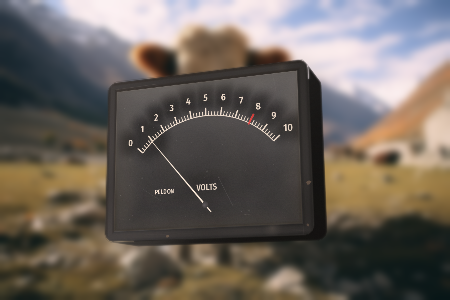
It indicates 1
